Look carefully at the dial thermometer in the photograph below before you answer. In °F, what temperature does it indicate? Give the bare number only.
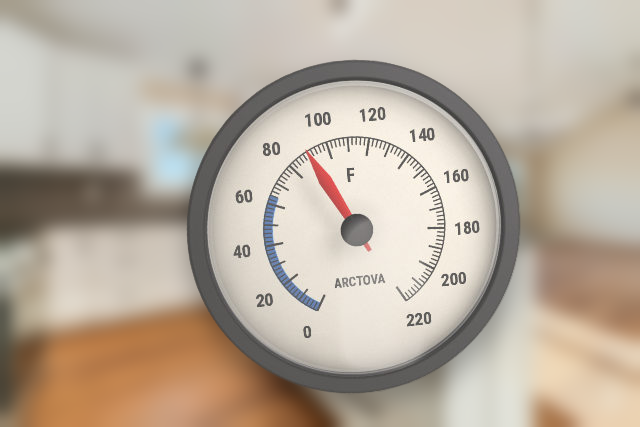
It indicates 90
